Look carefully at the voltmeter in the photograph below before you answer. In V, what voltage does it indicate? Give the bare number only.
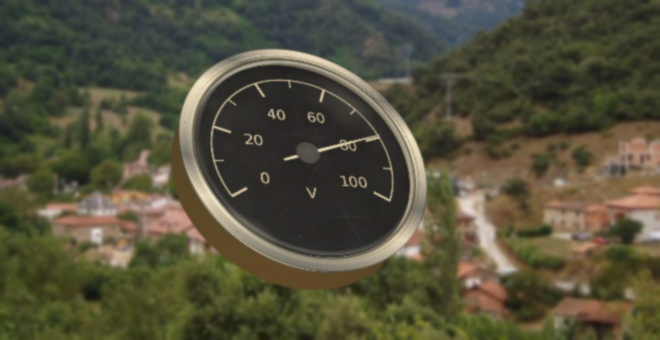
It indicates 80
